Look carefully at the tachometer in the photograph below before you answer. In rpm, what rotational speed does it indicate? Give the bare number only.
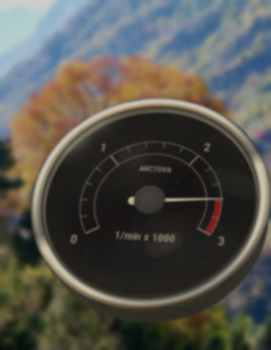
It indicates 2600
